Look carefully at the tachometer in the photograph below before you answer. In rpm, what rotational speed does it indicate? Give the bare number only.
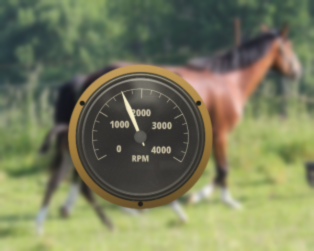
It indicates 1600
